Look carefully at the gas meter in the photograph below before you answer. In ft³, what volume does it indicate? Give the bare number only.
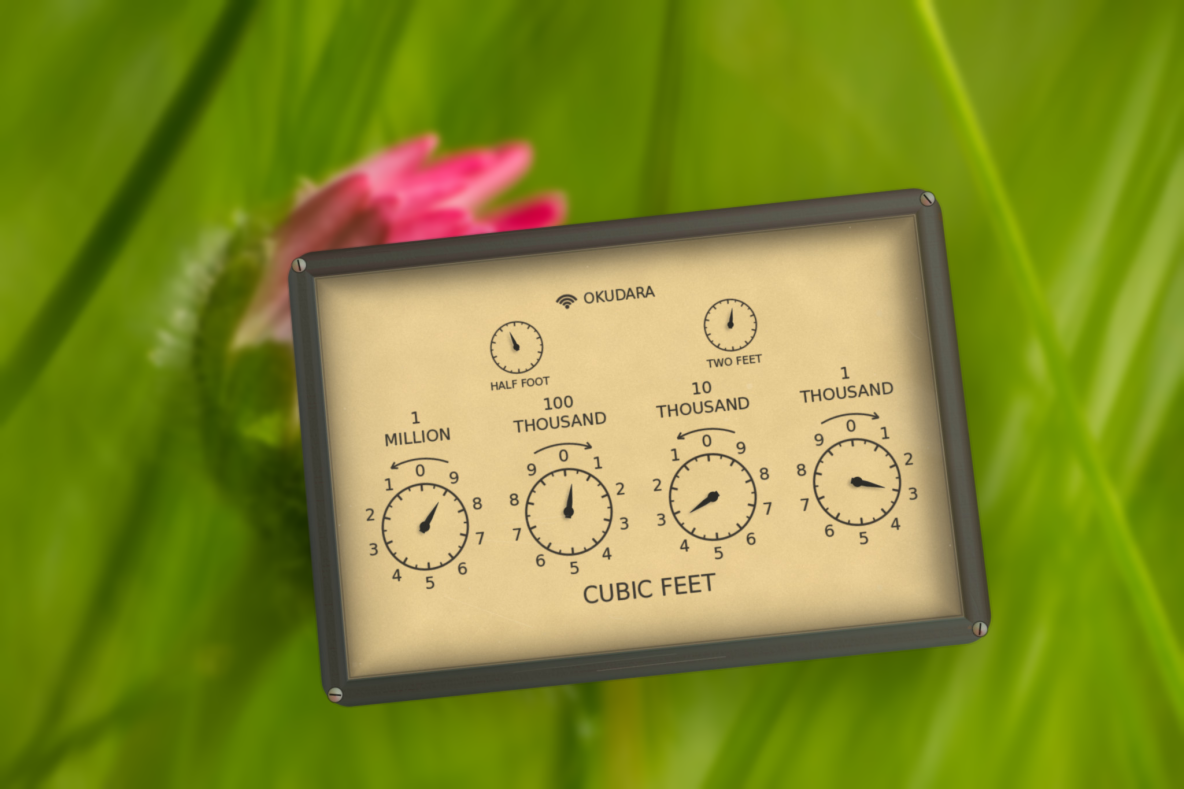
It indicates 903300
